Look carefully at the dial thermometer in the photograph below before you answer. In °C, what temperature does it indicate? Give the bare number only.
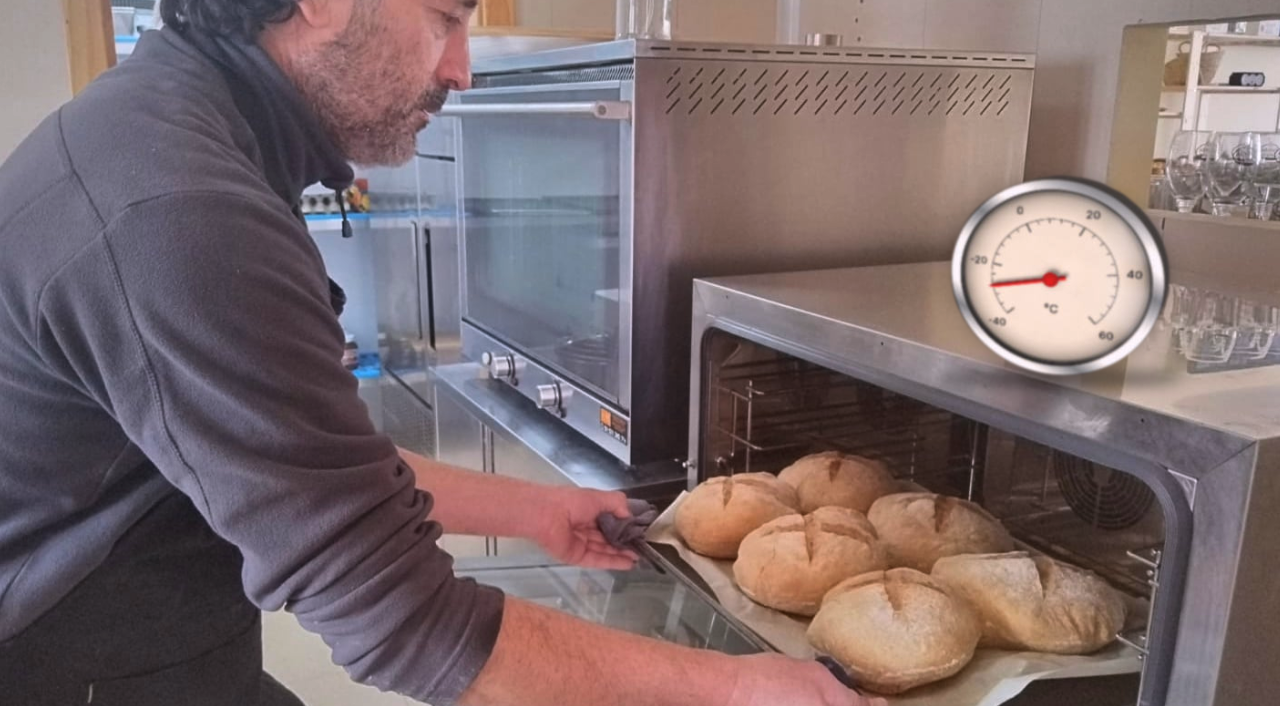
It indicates -28
